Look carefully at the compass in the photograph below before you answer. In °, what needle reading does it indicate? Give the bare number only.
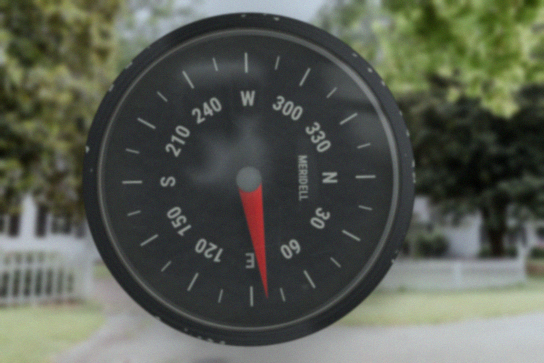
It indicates 82.5
